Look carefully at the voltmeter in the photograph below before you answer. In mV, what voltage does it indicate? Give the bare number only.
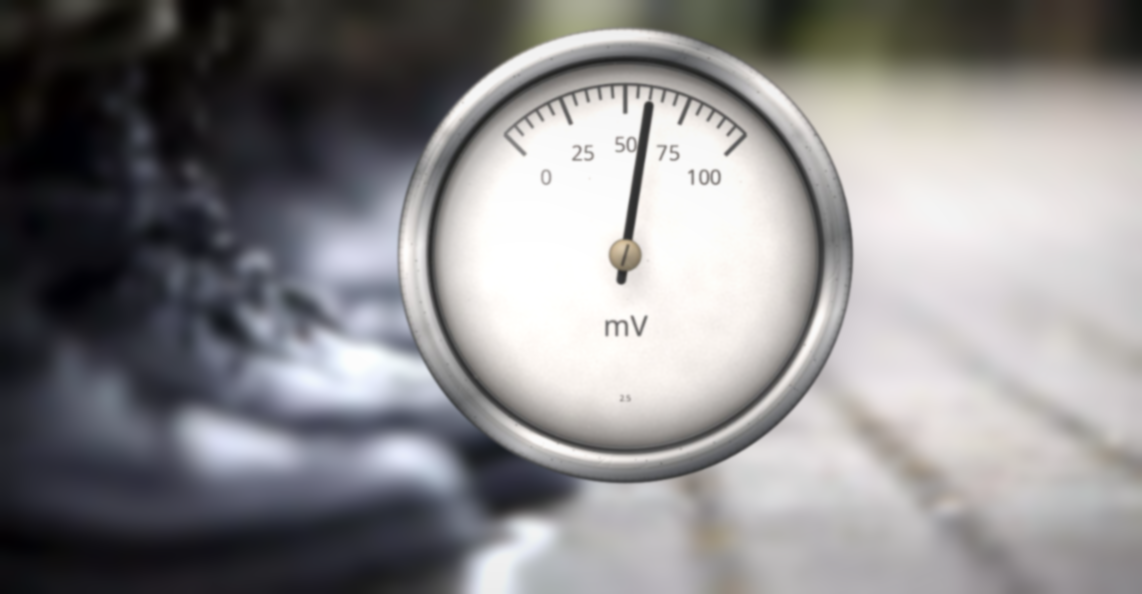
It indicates 60
